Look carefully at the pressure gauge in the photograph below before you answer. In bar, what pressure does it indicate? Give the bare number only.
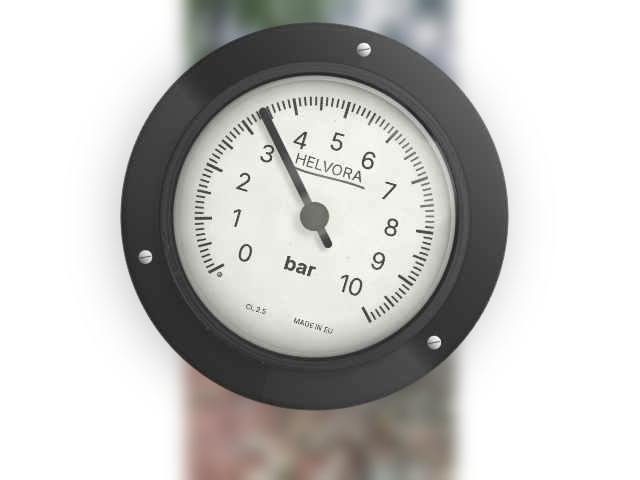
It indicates 3.4
